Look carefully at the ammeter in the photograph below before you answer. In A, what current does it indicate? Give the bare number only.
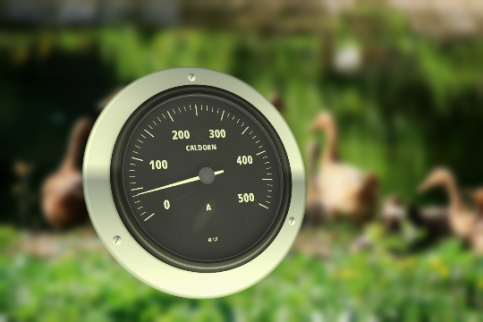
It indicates 40
